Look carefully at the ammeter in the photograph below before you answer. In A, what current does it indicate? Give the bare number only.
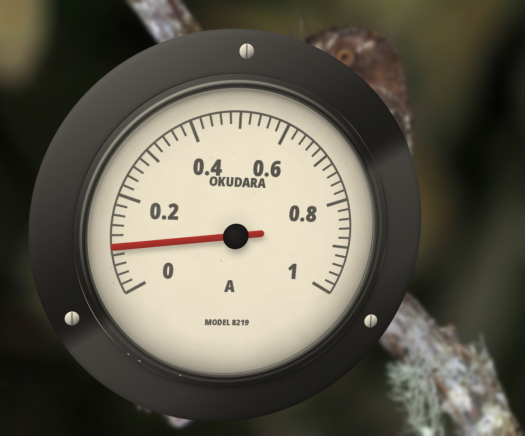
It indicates 0.1
